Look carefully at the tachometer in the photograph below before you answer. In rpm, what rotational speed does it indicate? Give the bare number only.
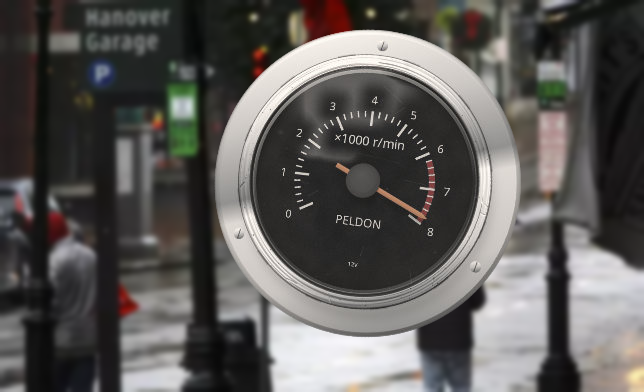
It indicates 7800
